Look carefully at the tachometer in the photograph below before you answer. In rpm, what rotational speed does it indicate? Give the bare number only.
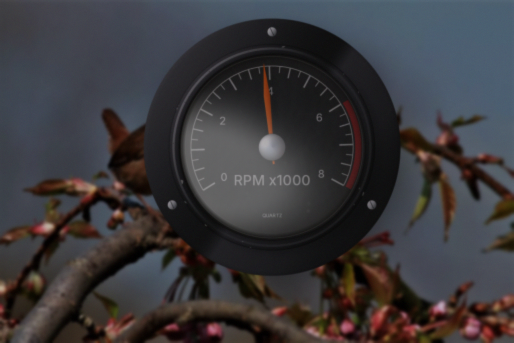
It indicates 3875
